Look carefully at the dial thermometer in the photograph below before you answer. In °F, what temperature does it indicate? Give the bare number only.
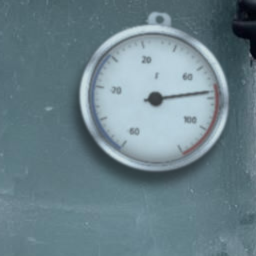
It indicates 76
